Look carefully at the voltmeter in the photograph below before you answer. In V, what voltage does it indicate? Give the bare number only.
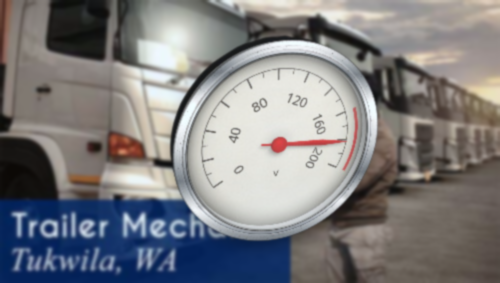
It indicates 180
